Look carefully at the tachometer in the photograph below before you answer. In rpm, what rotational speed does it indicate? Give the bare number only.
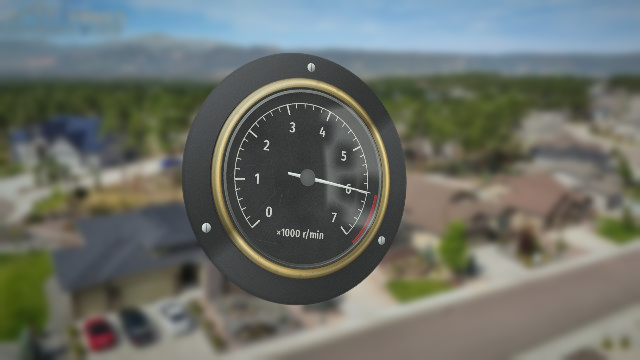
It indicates 6000
